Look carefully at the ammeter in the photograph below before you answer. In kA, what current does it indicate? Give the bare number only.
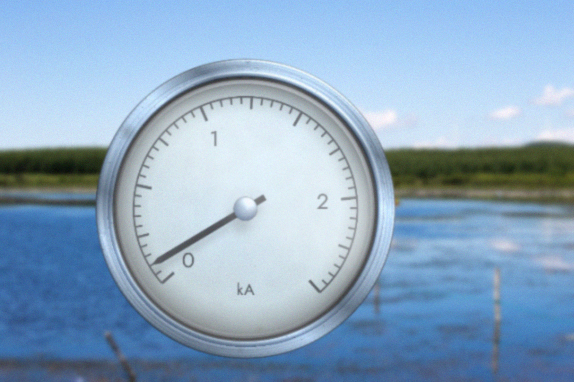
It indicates 0.1
